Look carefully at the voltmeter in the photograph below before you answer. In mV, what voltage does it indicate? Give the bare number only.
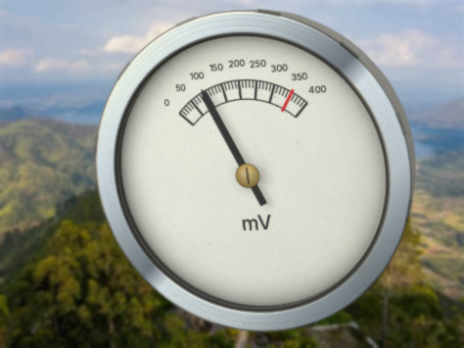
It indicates 100
